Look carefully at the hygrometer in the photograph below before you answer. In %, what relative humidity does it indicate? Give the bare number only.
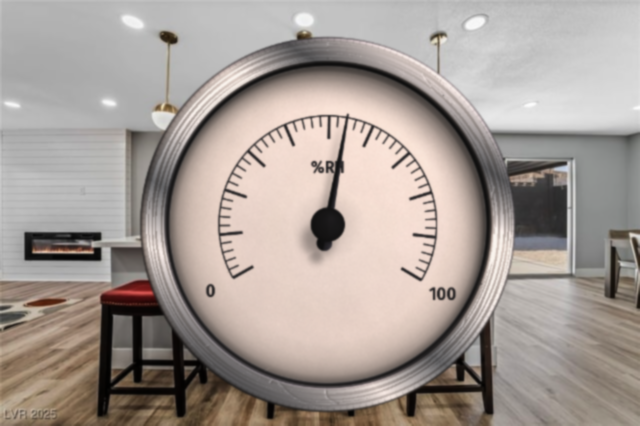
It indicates 54
